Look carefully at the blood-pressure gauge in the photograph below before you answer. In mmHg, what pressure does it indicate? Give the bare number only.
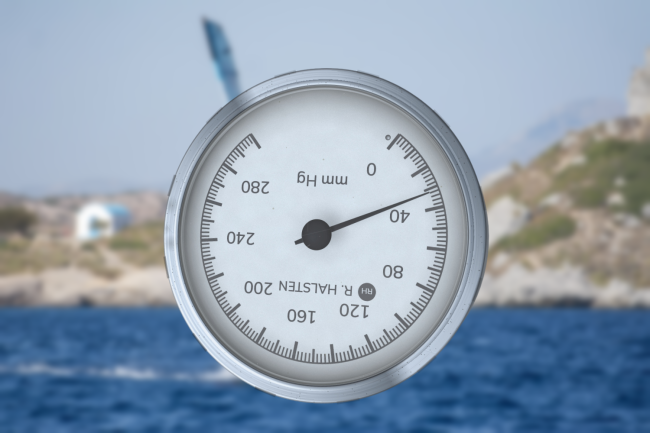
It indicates 32
